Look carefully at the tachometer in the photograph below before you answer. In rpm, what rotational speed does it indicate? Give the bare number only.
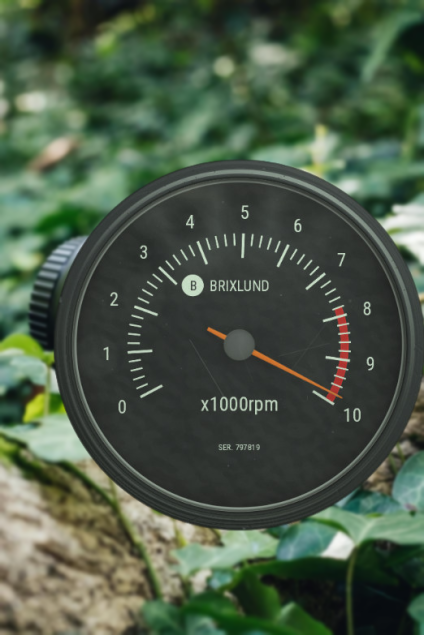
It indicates 9800
